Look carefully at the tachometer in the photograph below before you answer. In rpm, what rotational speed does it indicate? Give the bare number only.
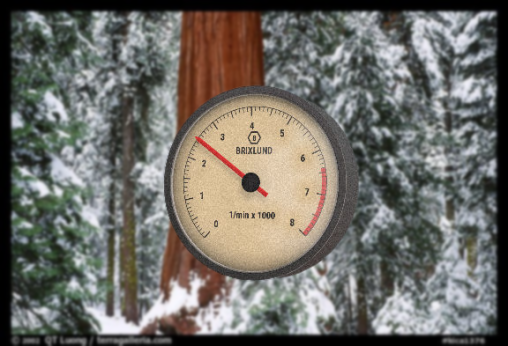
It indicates 2500
